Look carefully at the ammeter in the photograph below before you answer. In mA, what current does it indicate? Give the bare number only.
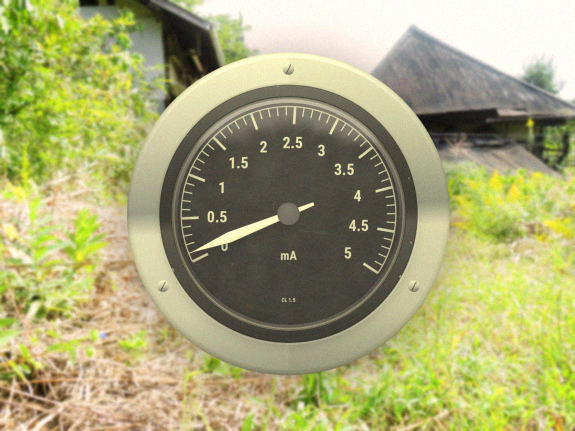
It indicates 0.1
